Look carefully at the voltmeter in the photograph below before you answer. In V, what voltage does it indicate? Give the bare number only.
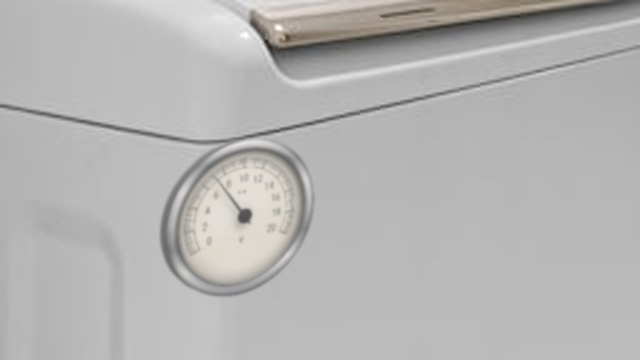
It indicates 7
